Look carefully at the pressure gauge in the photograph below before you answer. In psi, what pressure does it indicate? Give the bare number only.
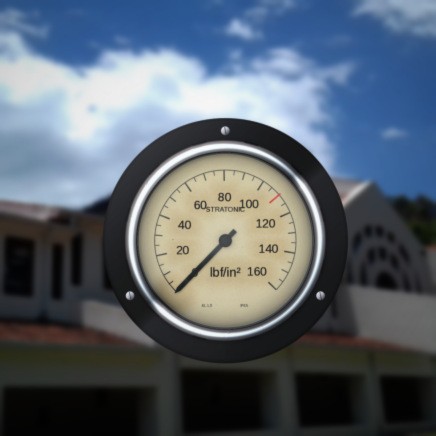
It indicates 0
